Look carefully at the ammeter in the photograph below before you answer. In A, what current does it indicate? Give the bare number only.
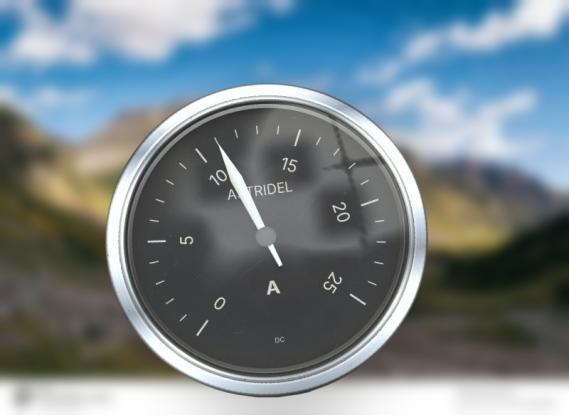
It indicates 11
